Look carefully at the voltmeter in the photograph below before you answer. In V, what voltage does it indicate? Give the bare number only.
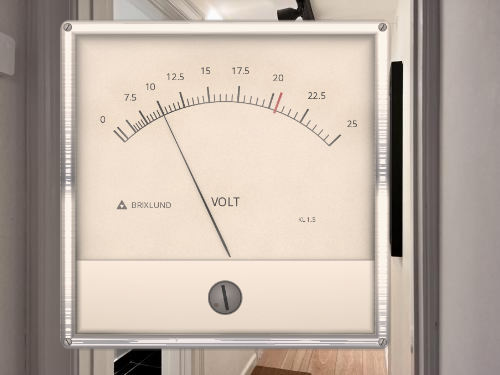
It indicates 10
